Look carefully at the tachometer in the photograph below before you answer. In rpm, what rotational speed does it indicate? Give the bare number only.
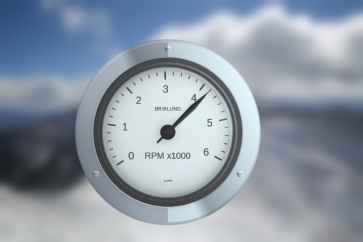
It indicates 4200
